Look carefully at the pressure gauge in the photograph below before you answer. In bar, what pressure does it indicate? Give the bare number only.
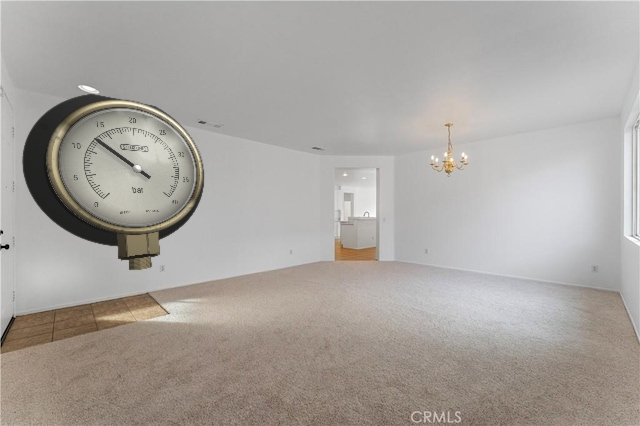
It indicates 12.5
